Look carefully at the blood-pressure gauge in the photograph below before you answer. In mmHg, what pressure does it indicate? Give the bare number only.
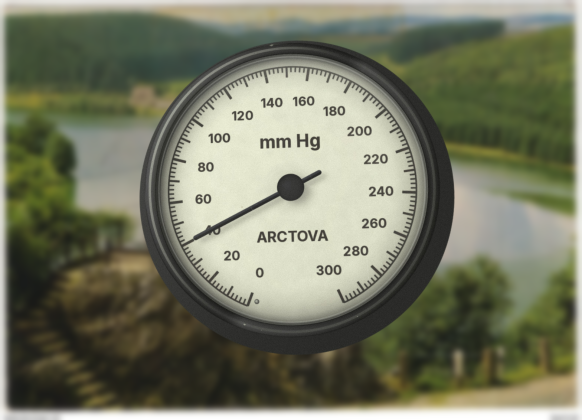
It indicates 40
